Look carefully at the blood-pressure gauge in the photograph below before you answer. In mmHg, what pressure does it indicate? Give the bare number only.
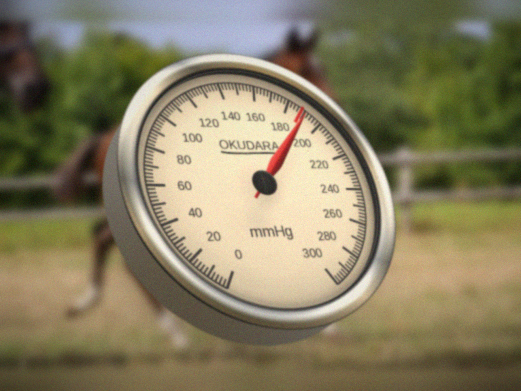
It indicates 190
